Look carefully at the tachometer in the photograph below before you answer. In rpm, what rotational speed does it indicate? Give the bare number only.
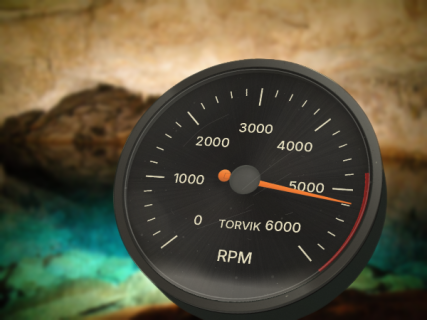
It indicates 5200
